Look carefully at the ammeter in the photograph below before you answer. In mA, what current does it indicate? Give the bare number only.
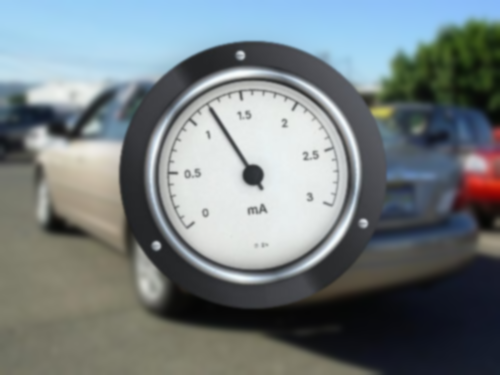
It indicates 1.2
